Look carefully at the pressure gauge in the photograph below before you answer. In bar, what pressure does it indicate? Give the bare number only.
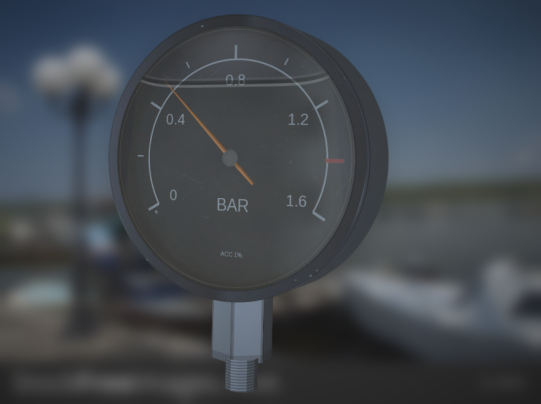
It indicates 0.5
